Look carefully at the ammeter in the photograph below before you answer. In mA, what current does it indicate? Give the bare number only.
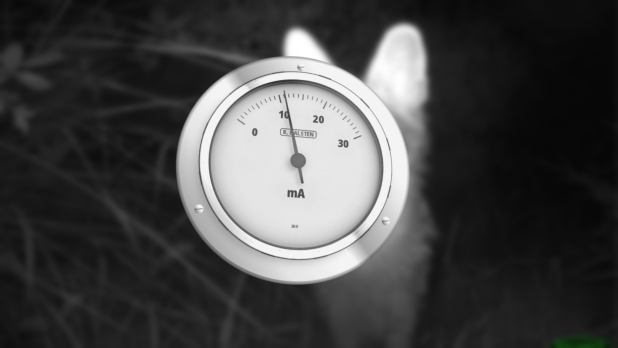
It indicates 11
